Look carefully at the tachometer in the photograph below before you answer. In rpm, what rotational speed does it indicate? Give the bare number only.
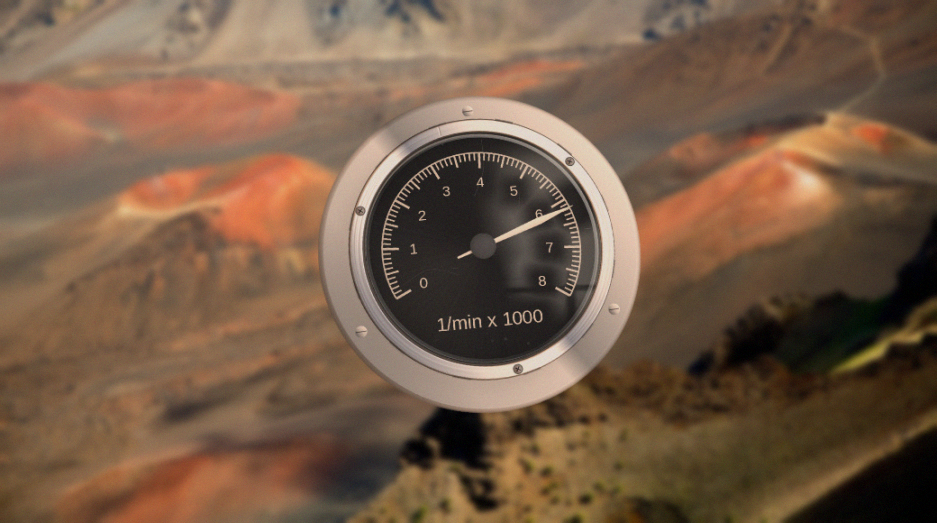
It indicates 6200
